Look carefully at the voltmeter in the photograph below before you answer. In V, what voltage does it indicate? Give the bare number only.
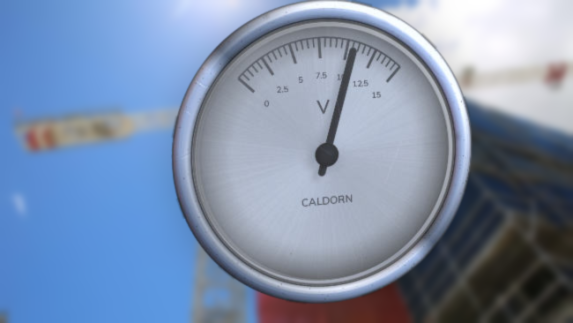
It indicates 10.5
